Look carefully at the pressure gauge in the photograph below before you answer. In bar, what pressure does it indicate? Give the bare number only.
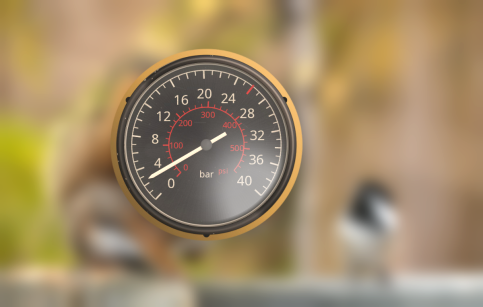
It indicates 2.5
